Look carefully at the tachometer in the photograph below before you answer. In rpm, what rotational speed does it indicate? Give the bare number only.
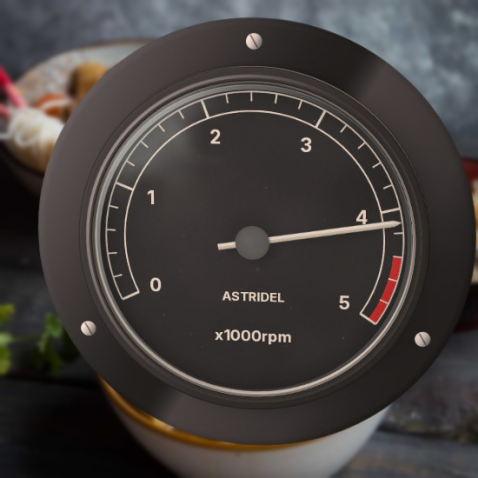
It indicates 4100
